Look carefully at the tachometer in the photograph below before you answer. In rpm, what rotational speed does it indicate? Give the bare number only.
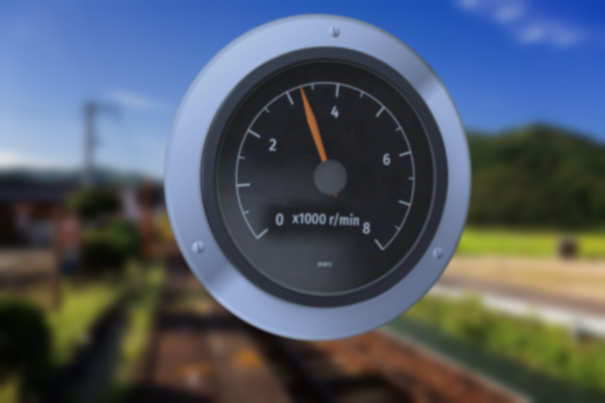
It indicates 3250
